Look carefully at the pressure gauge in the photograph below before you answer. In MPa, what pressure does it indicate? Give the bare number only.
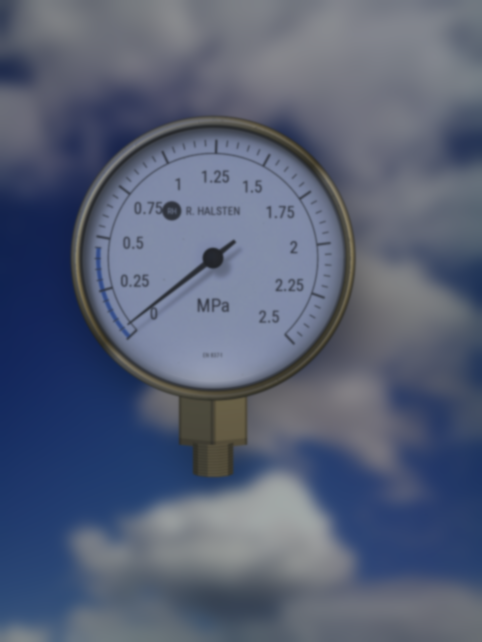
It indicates 0.05
